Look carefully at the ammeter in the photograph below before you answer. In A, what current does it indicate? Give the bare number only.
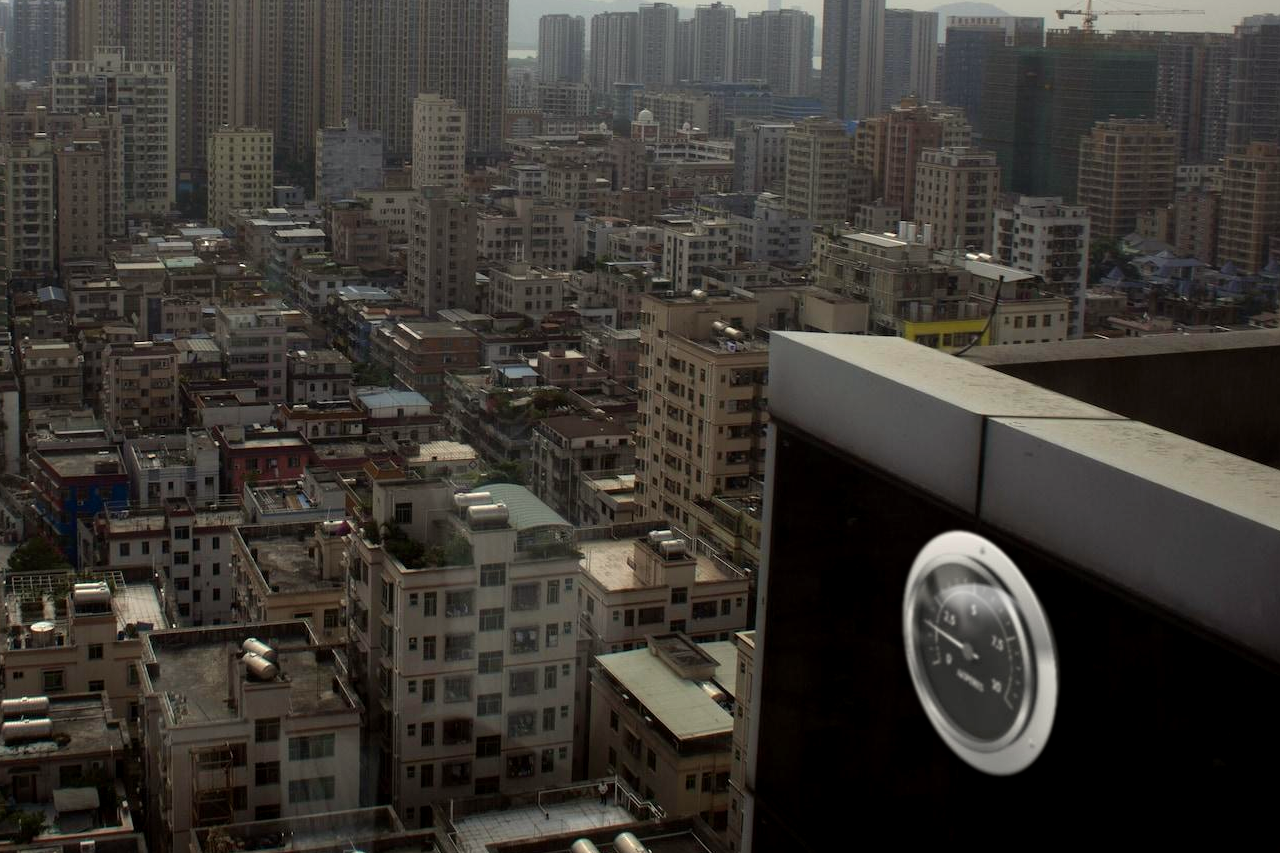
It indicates 1.5
